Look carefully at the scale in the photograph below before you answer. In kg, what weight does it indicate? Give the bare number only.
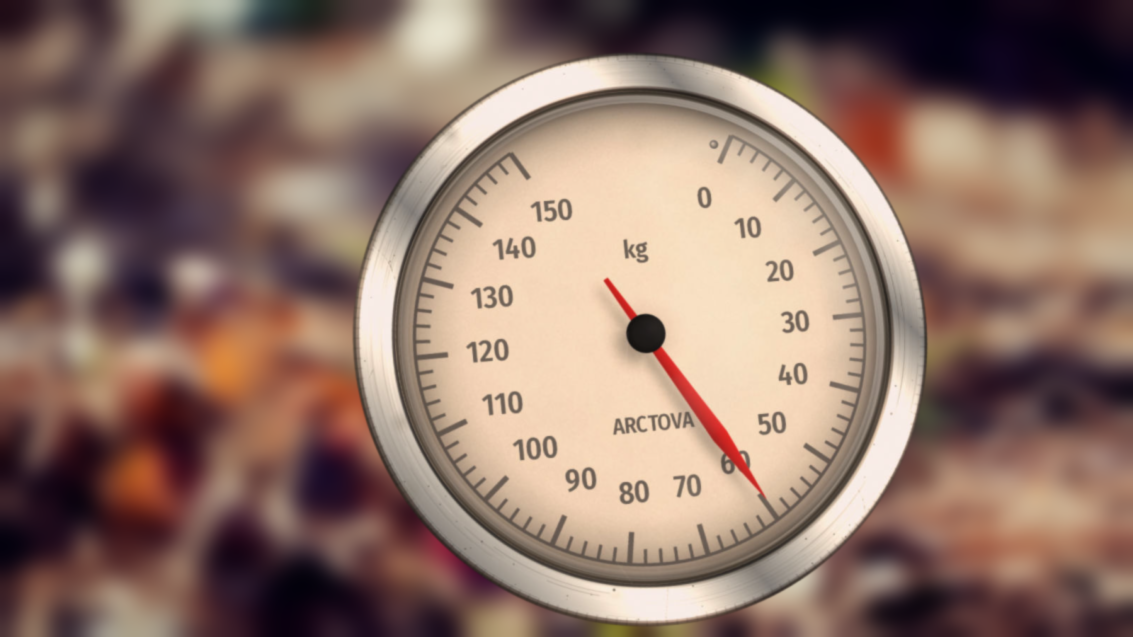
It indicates 60
